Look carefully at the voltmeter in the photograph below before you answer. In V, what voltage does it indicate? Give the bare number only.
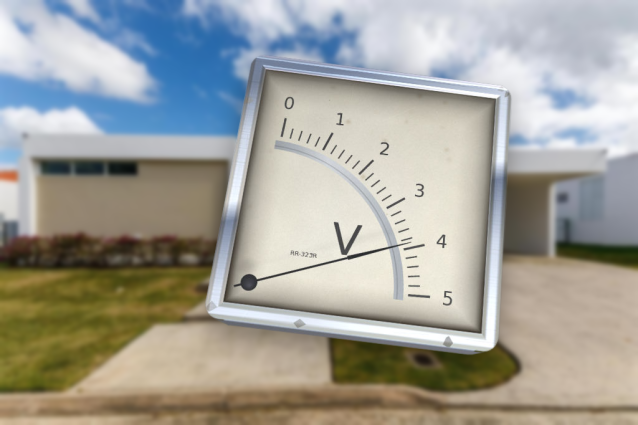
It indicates 3.9
